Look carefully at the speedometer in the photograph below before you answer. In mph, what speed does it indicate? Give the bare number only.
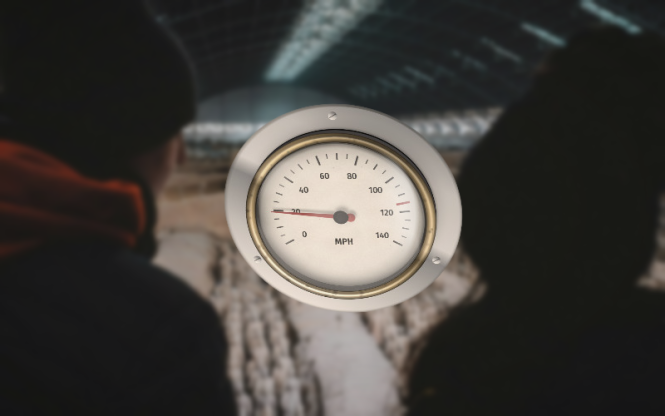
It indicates 20
